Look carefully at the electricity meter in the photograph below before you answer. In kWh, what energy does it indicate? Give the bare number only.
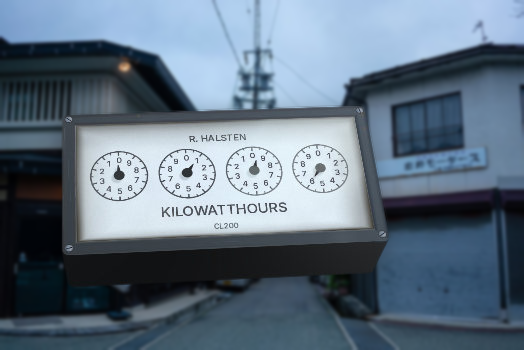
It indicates 96
